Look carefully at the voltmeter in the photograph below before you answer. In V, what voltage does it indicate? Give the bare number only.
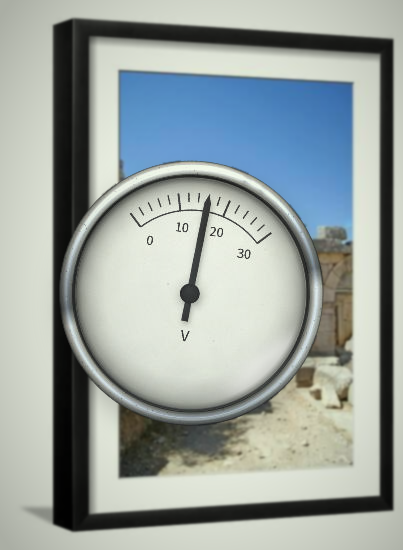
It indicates 16
